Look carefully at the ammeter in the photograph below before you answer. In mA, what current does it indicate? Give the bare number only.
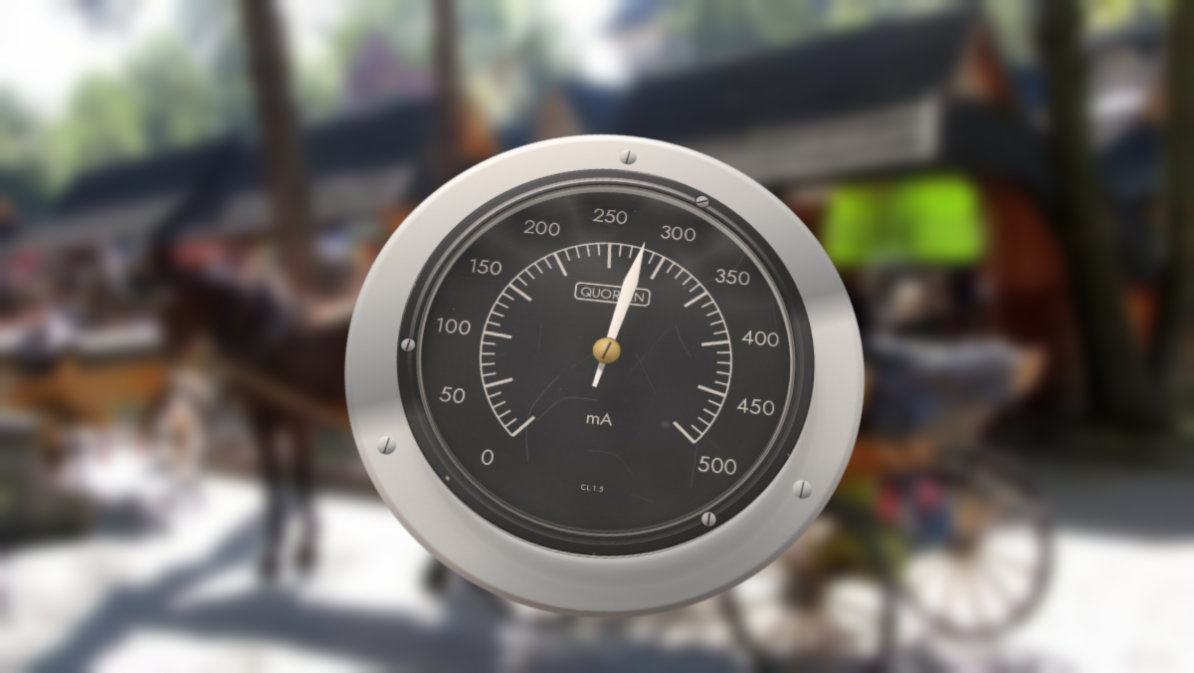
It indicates 280
